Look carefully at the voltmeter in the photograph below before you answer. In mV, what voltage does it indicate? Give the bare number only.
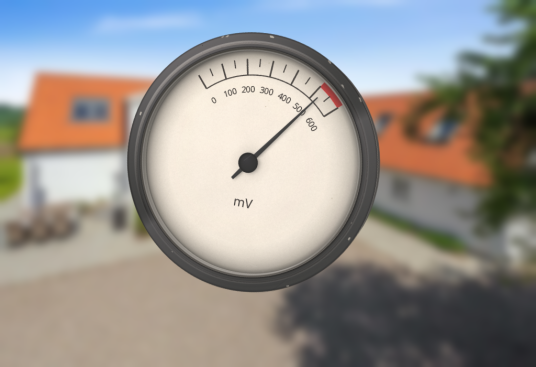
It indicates 525
